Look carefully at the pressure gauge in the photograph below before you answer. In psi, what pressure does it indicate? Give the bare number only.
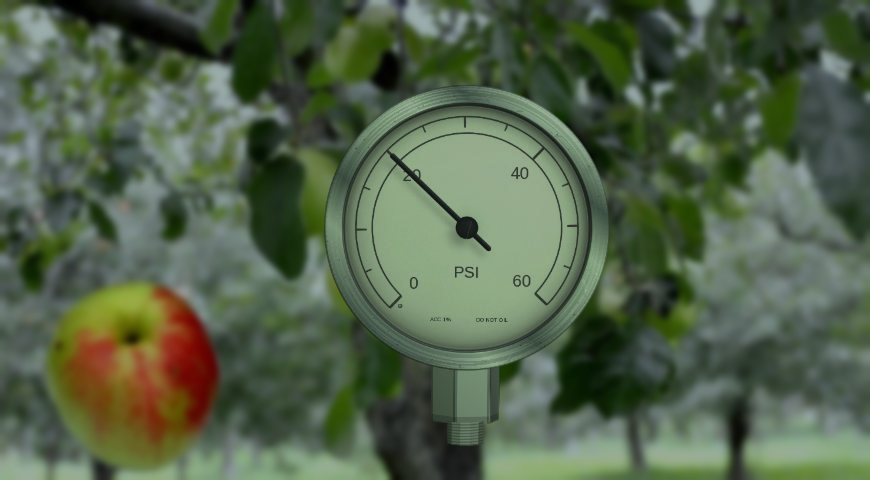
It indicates 20
